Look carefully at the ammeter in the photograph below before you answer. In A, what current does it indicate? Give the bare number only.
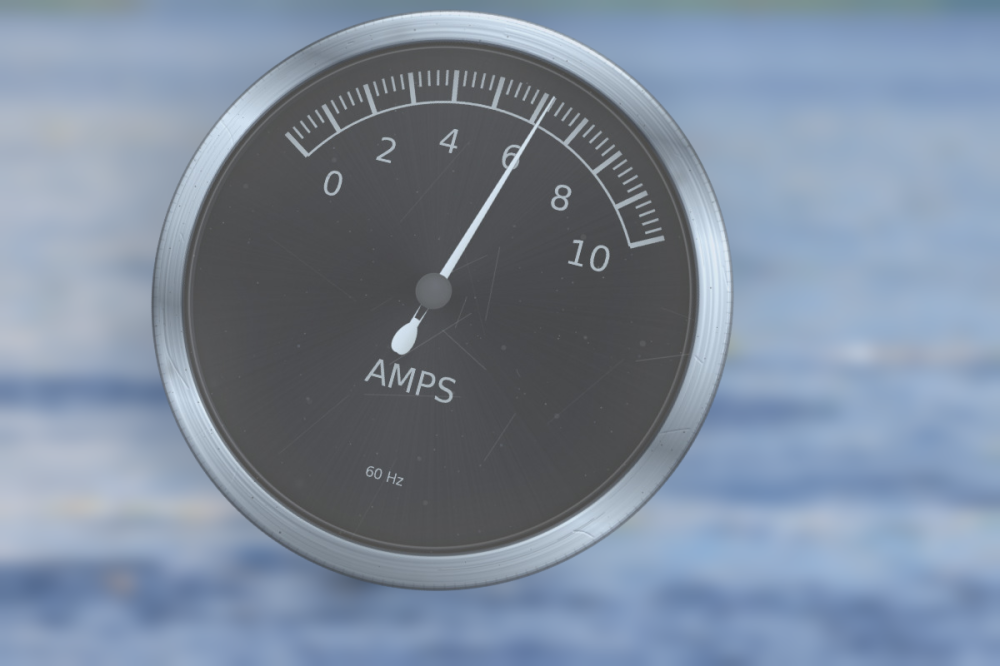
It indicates 6.2
